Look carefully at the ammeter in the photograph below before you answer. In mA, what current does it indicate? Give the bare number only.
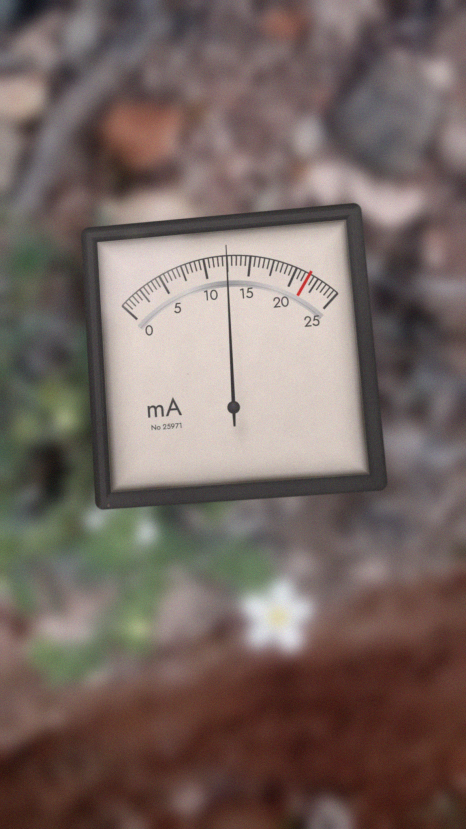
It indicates 12.5
